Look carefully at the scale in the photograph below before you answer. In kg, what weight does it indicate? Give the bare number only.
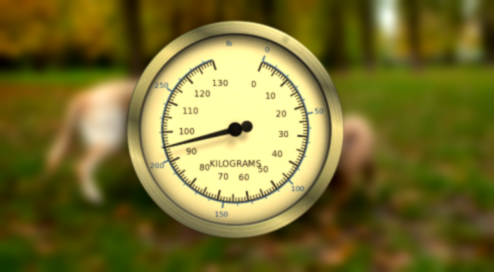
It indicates 95
